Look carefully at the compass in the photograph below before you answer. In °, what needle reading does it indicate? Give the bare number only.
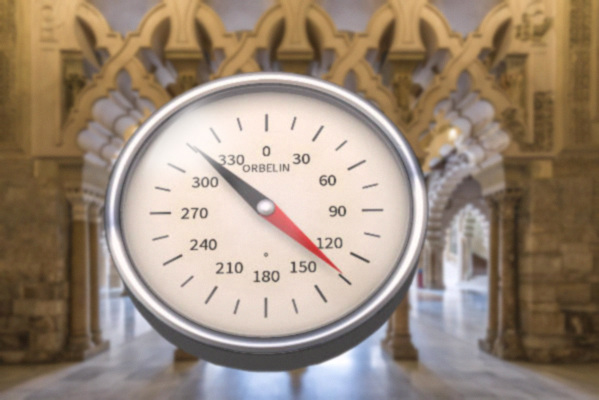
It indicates 135
